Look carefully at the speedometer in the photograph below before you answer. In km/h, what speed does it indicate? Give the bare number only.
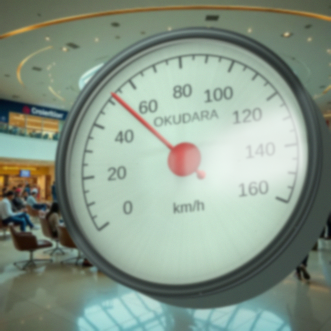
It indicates 52.5
